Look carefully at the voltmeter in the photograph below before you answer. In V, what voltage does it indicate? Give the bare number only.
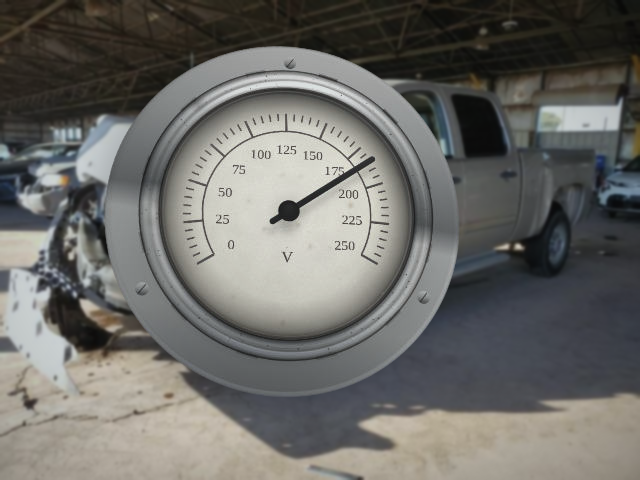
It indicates 185
